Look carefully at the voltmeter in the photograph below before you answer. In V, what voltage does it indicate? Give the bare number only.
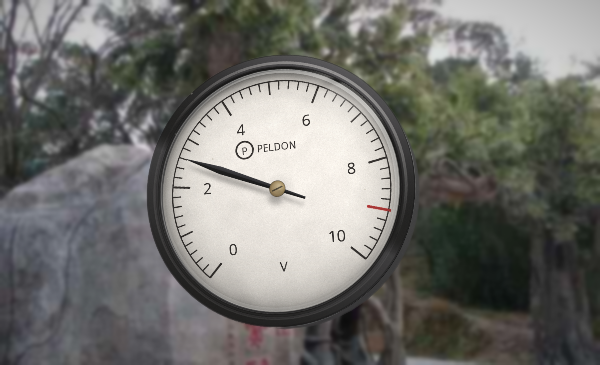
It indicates 2.6
